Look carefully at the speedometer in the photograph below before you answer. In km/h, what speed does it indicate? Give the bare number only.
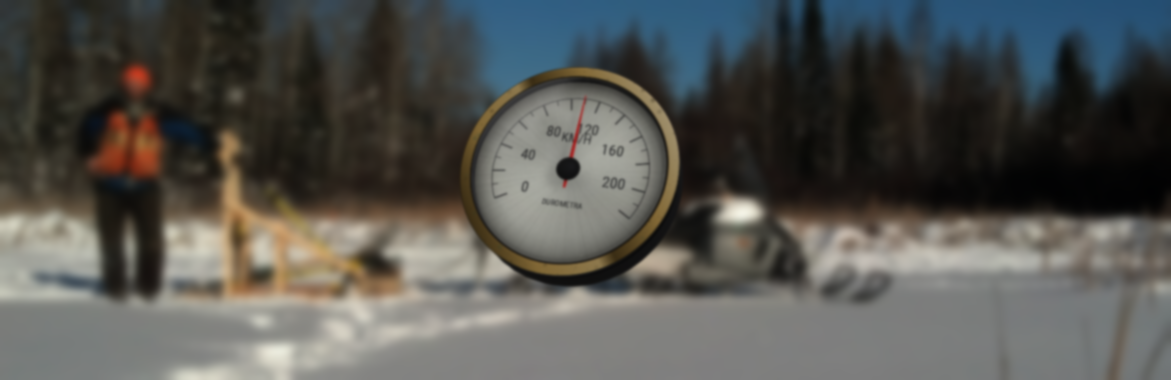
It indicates 110
